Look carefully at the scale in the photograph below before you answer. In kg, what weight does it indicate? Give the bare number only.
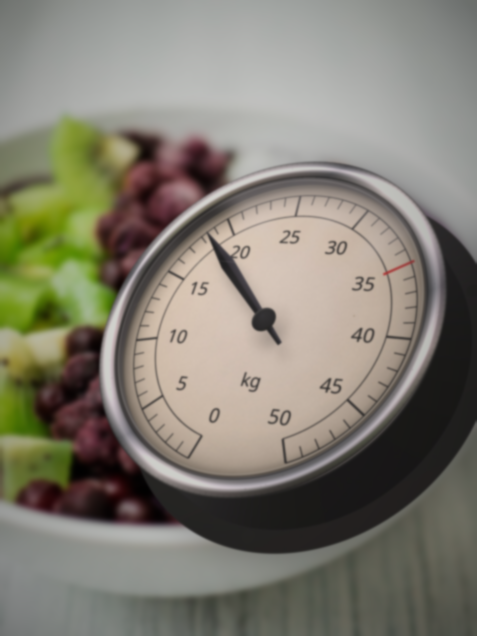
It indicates 18.5
